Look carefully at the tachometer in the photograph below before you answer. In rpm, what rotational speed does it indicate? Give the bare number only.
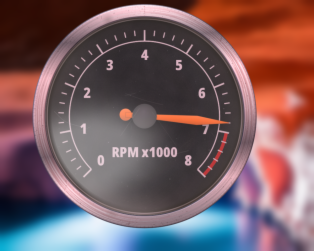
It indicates 6800
